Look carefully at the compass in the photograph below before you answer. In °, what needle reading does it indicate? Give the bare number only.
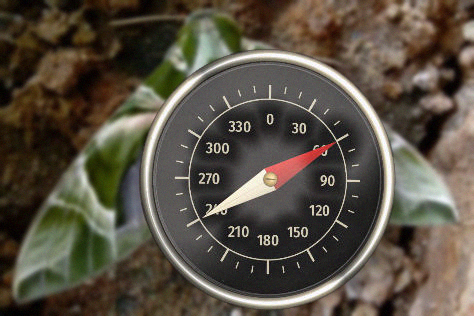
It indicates 60
